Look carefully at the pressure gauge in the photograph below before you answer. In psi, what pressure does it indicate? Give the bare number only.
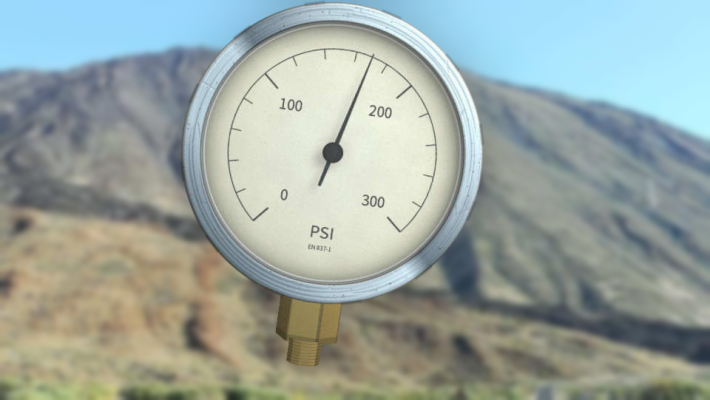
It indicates 170
